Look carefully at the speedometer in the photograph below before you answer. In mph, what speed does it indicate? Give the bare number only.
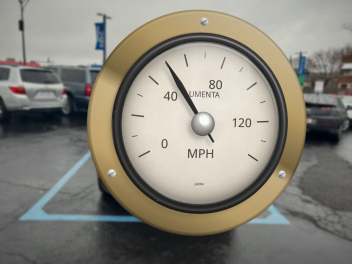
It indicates 50
